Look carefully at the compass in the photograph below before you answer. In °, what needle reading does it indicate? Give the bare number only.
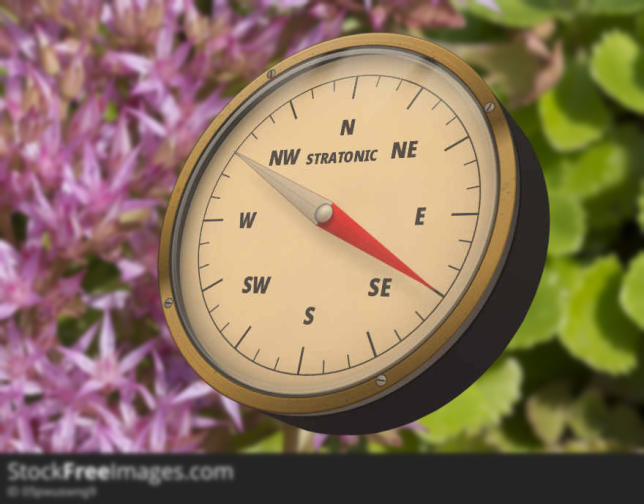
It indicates 120
